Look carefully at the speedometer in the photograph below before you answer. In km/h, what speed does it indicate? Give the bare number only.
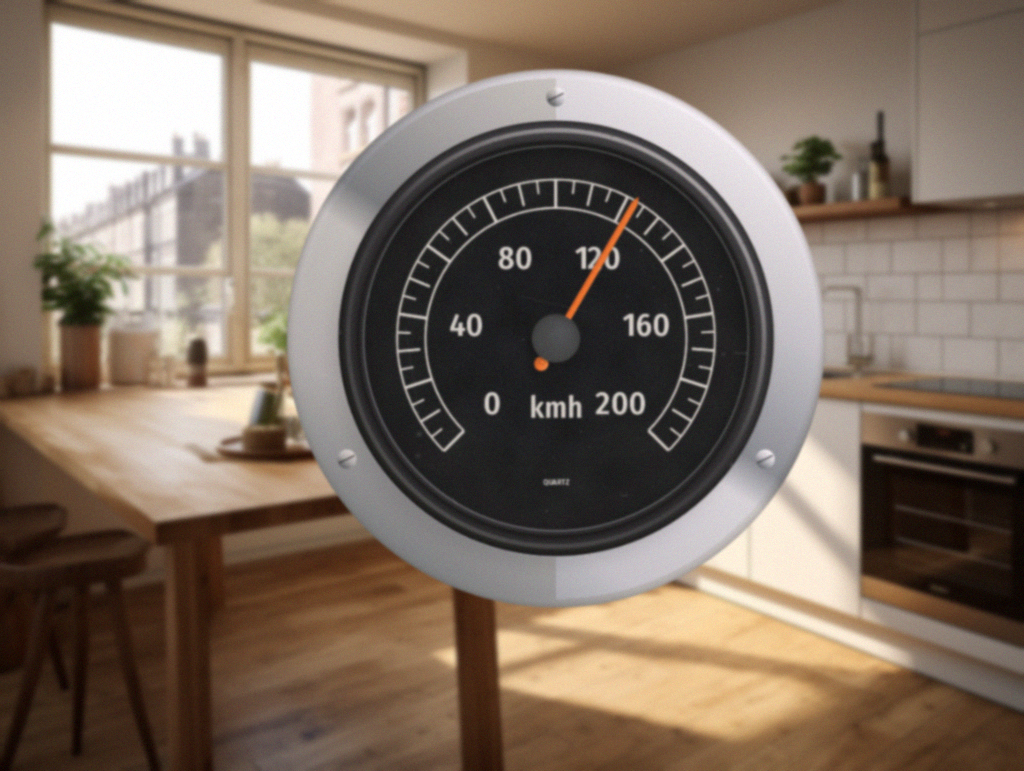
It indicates 122.5
